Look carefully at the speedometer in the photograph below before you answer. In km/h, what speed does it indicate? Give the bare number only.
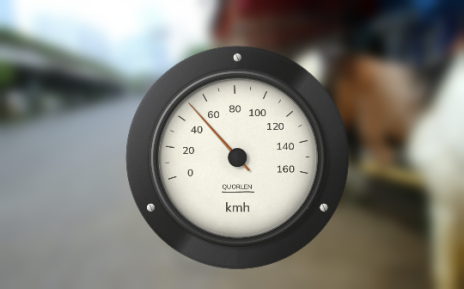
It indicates 50
